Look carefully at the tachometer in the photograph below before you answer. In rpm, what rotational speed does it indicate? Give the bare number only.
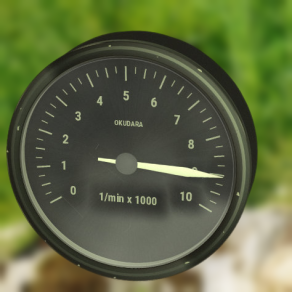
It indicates 9000
